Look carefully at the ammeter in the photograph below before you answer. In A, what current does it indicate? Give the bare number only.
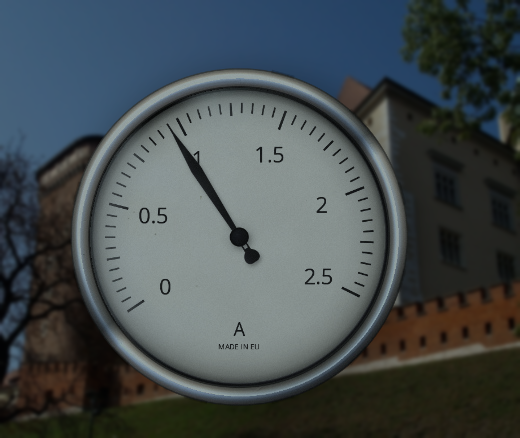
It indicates 0.95
